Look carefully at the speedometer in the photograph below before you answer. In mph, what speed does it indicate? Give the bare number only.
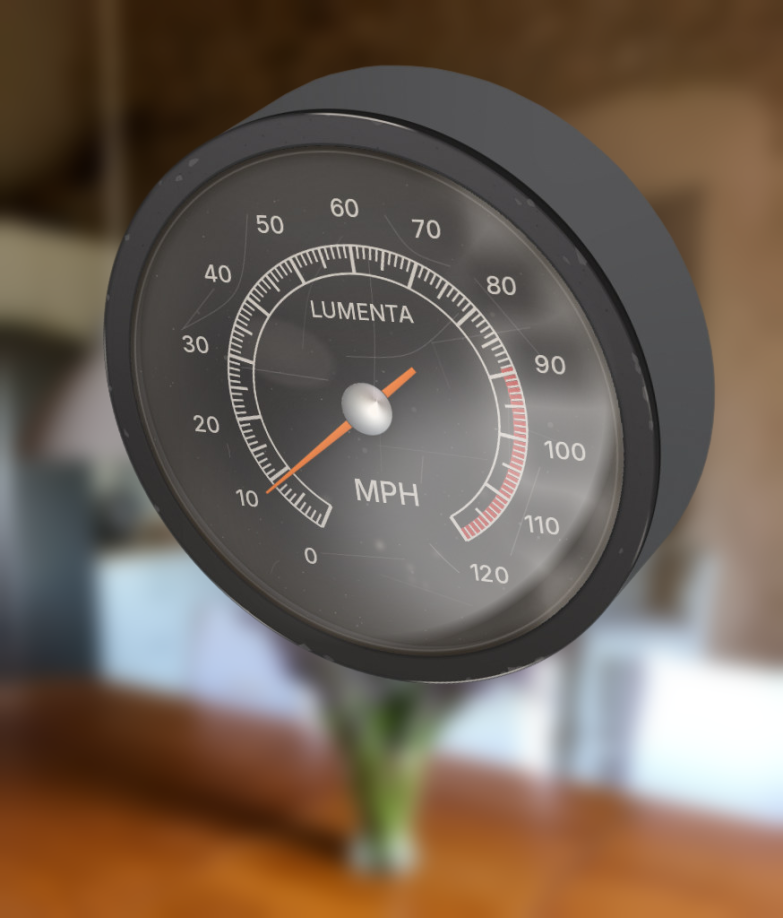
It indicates 9
